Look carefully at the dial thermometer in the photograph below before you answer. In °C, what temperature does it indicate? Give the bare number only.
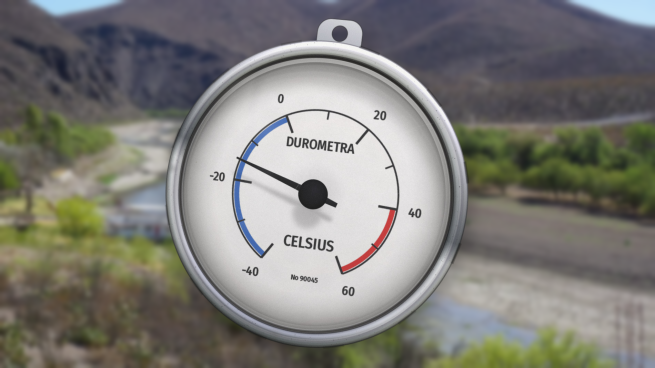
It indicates -15
